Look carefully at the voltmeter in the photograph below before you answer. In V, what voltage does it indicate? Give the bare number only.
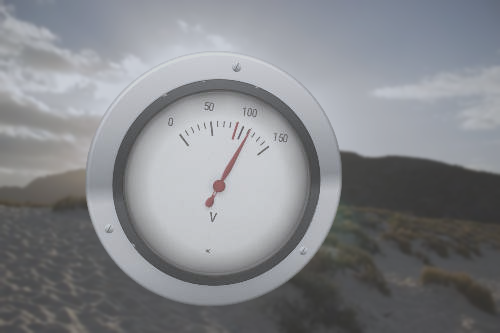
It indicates 110
